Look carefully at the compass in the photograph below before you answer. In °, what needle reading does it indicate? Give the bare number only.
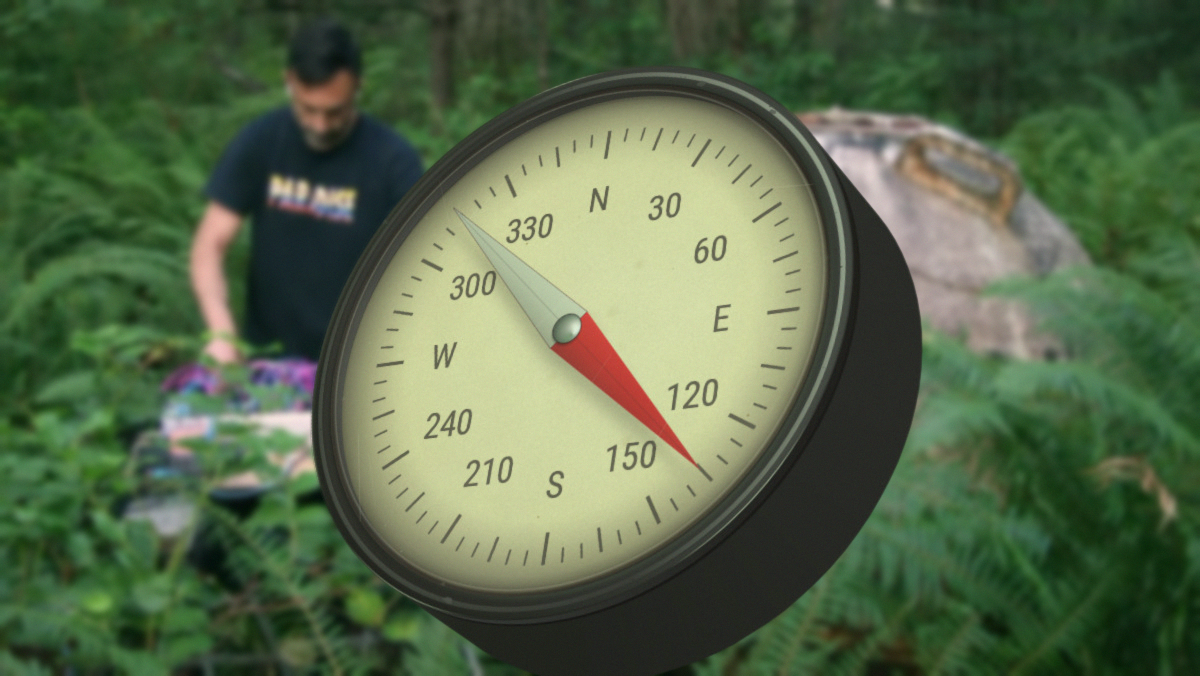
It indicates 135
